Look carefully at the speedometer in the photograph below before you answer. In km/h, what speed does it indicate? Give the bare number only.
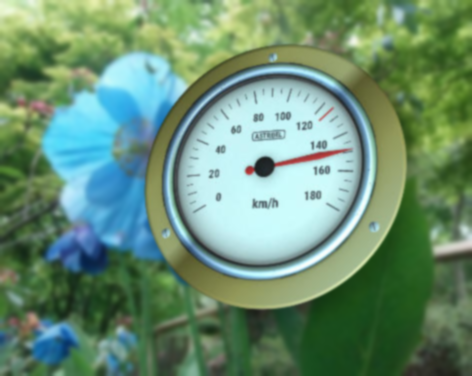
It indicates 150
